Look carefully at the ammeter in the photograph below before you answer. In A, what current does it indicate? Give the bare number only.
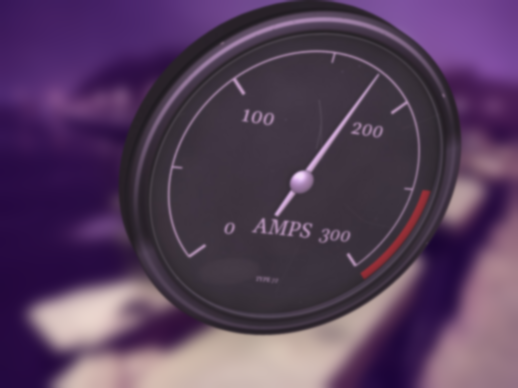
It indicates 175
